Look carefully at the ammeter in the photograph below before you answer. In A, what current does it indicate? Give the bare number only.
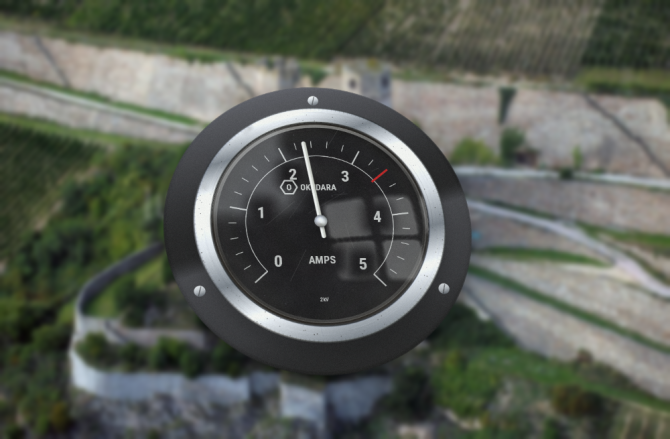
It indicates 2.3
